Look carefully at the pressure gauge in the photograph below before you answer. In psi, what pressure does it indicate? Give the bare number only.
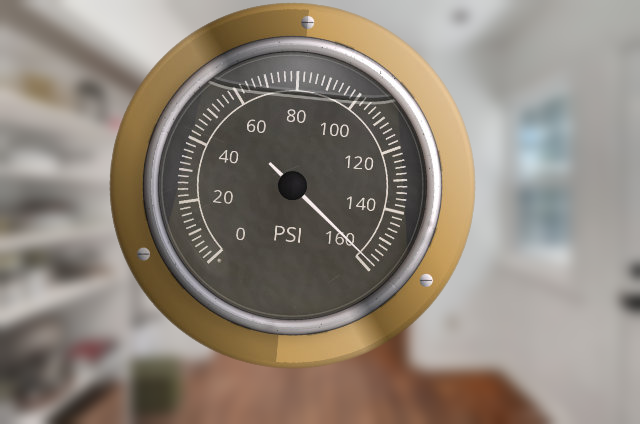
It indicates 158
